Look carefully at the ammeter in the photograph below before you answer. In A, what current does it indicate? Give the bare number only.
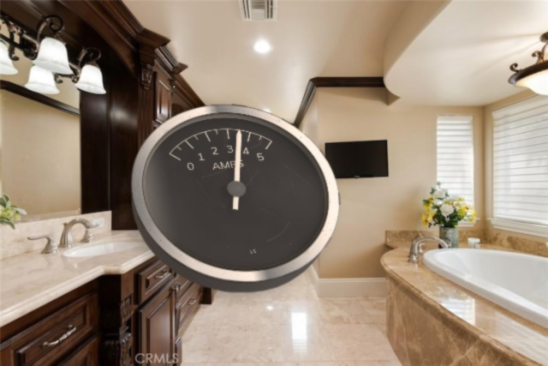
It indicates 3.5
